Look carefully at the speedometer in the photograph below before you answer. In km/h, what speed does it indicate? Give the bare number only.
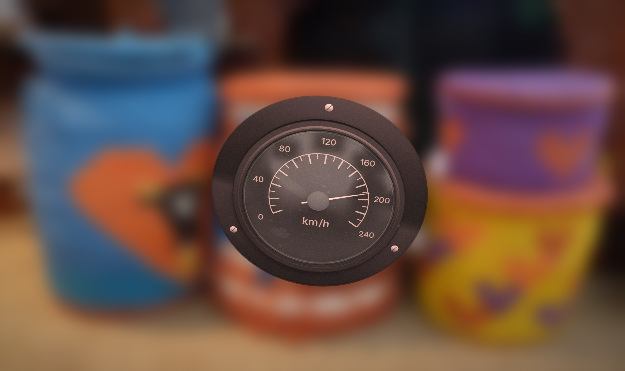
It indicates 190
